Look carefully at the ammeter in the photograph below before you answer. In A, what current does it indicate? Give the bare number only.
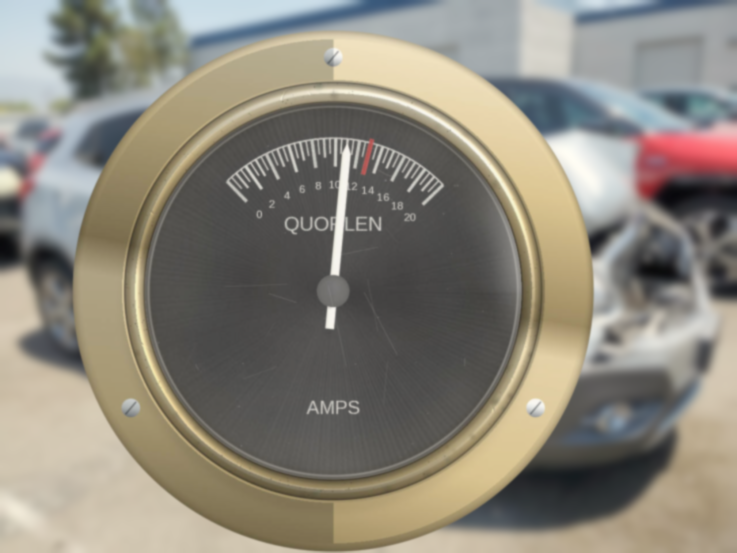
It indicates 11
